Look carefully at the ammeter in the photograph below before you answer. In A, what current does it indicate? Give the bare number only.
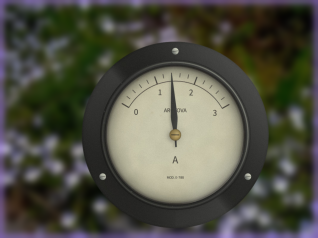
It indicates 1.4
